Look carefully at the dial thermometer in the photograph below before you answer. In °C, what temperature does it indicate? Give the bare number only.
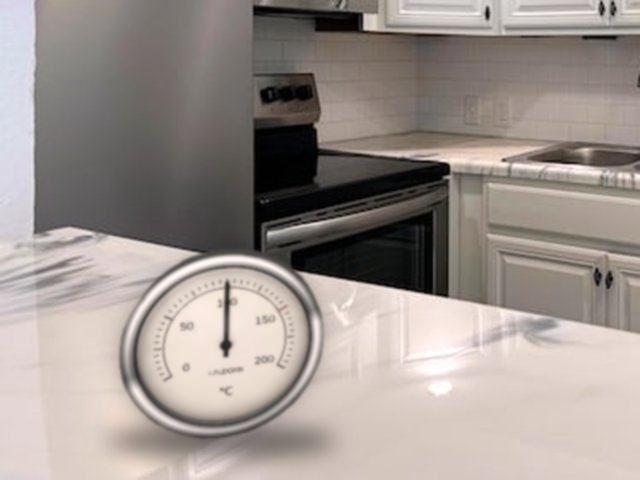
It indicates 100
